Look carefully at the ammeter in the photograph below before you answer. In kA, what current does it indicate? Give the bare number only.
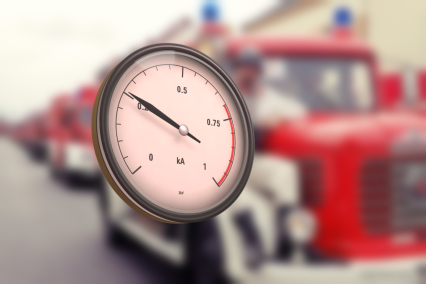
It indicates 0.25
